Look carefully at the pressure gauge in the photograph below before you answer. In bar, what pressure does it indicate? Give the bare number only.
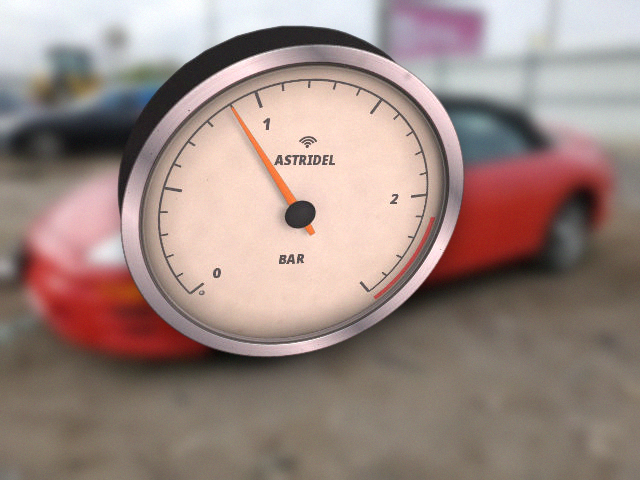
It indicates 0.9
